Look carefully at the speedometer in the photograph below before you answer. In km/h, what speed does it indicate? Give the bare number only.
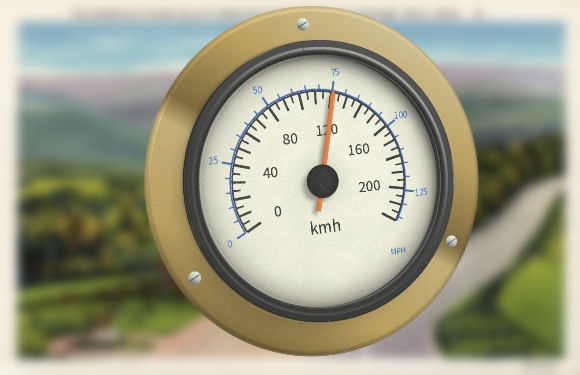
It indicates 120
